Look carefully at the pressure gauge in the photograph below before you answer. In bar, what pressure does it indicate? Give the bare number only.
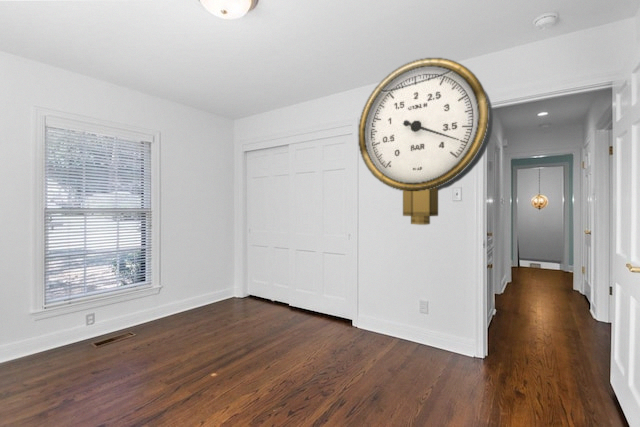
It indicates 3.75
